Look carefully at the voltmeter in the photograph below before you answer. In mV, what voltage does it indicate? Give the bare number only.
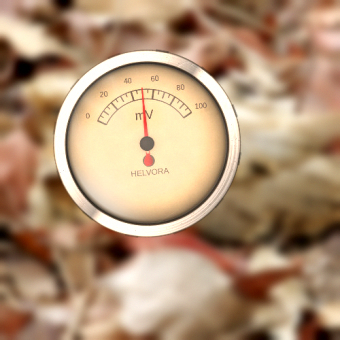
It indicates 50
